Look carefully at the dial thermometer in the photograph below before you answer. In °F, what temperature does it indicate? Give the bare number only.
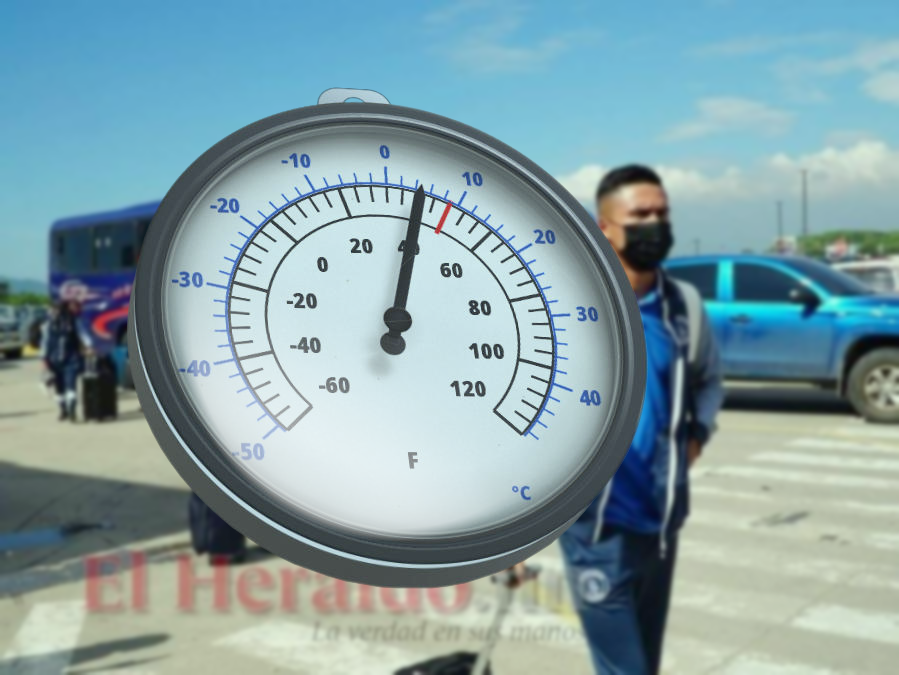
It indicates 40
